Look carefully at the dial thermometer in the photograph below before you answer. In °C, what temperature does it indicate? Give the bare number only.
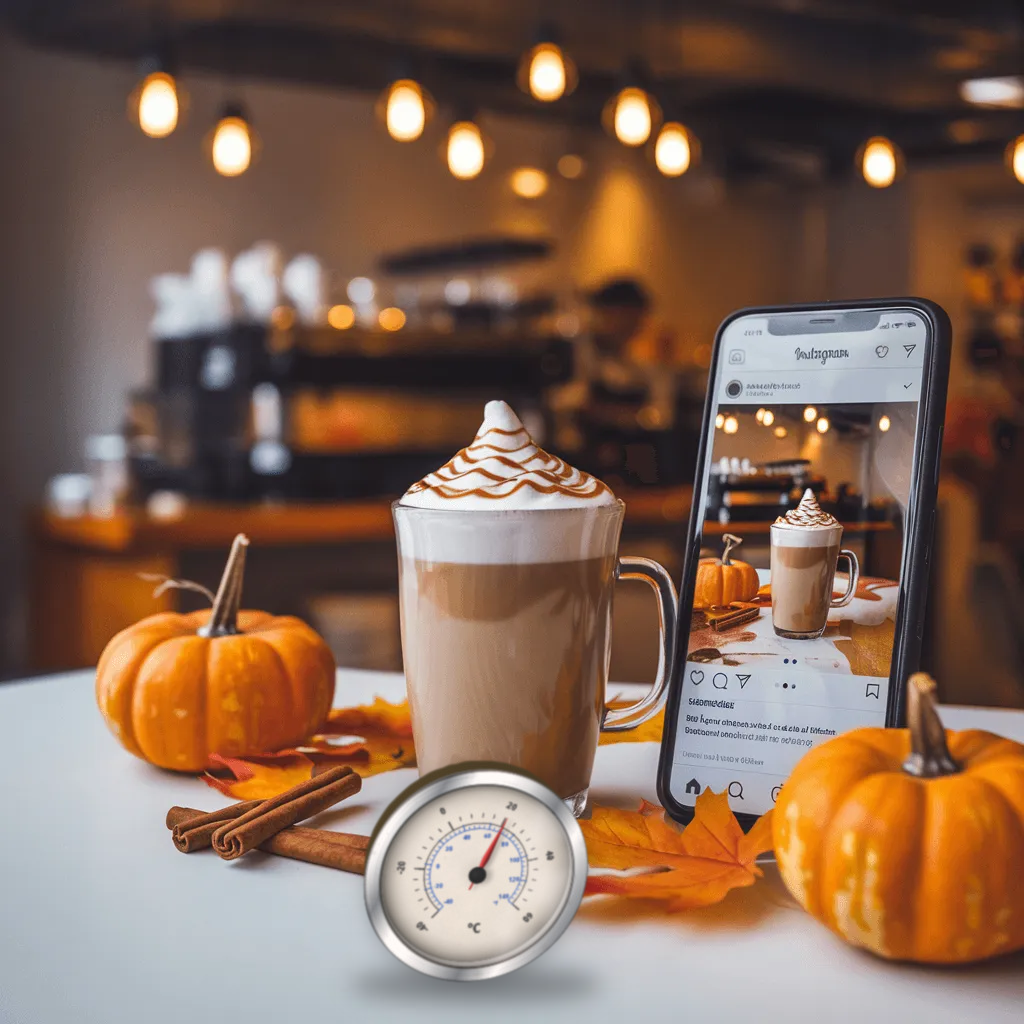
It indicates 20
